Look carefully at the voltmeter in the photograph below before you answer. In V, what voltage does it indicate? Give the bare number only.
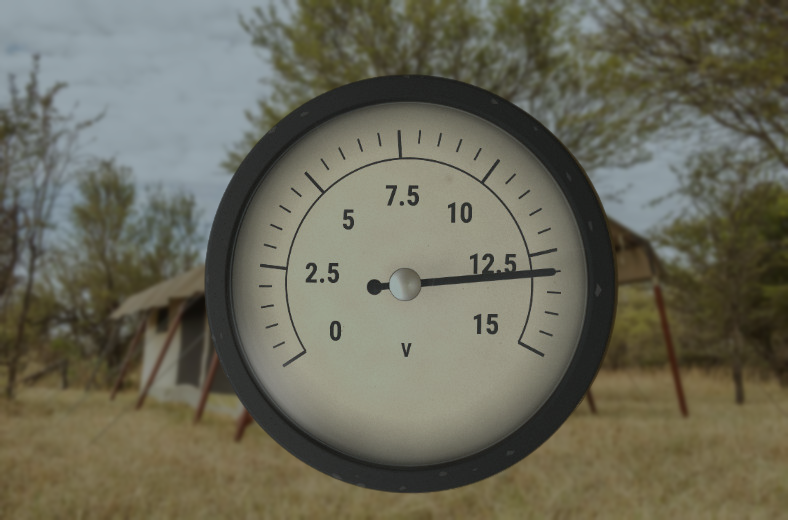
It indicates 13
